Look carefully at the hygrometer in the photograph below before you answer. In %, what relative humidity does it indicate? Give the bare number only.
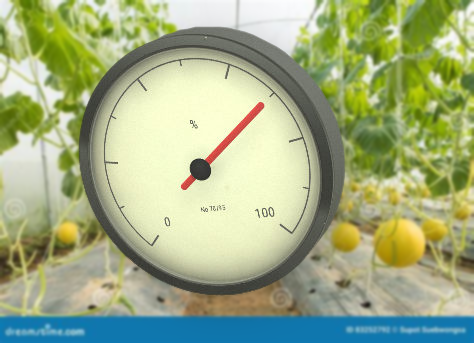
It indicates 70
